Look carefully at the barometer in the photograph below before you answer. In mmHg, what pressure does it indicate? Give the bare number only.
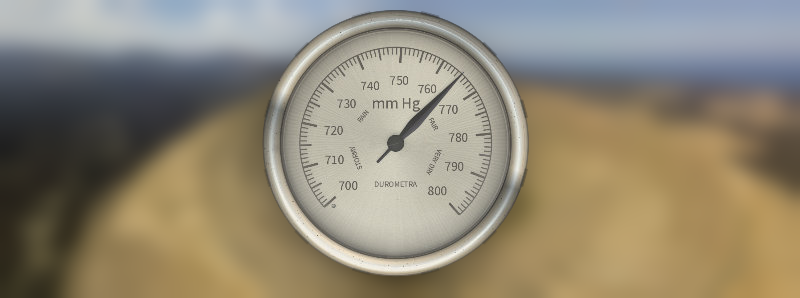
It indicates 765
